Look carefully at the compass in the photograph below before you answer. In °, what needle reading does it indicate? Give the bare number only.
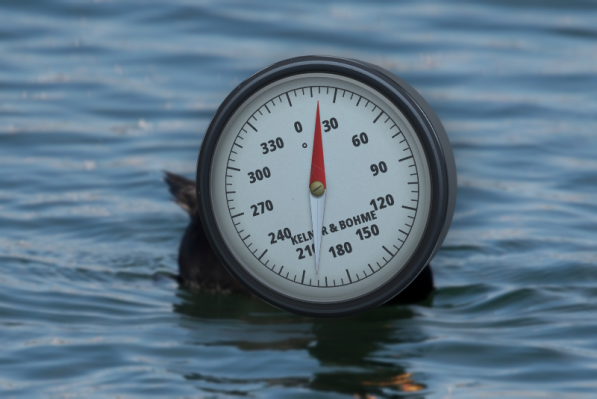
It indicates 20
